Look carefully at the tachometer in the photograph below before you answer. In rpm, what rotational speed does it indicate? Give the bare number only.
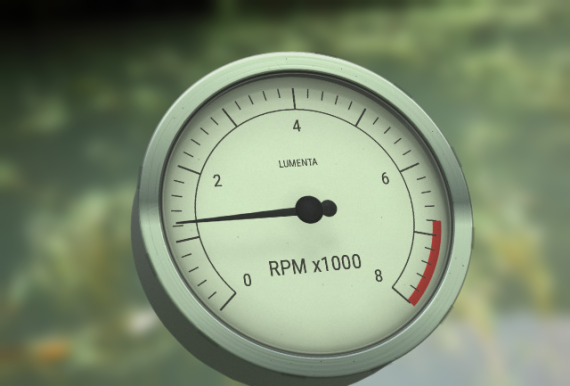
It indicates 1200
